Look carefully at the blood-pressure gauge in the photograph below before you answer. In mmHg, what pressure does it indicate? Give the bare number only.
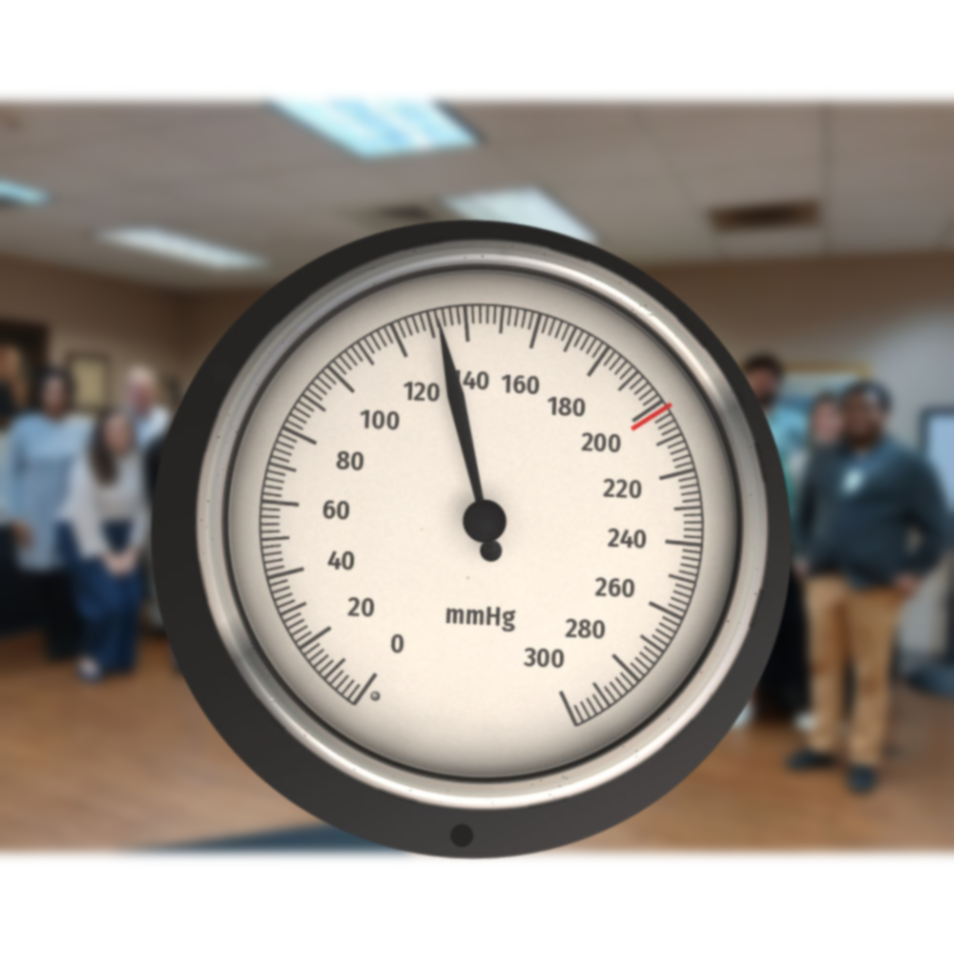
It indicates 132
